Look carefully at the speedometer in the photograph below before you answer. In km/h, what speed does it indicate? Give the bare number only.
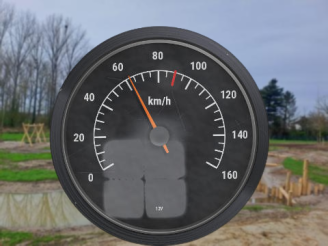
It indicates 62.5
